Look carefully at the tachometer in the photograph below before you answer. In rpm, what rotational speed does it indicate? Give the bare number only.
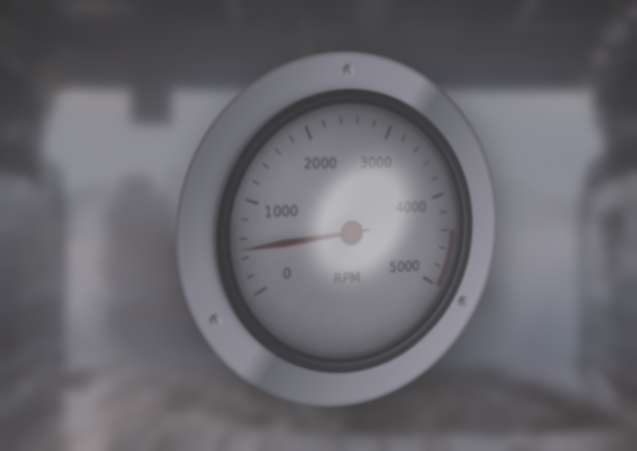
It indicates 500
